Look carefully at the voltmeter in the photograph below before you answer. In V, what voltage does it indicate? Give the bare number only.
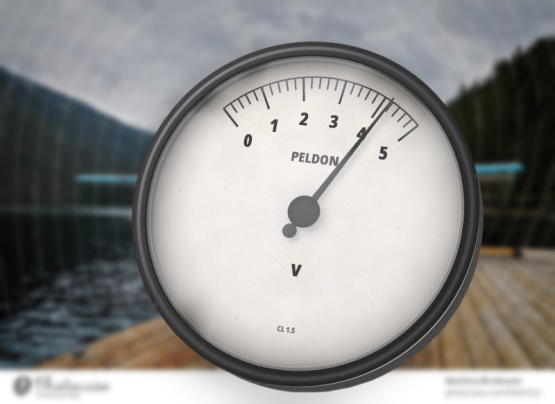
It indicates 4.2
